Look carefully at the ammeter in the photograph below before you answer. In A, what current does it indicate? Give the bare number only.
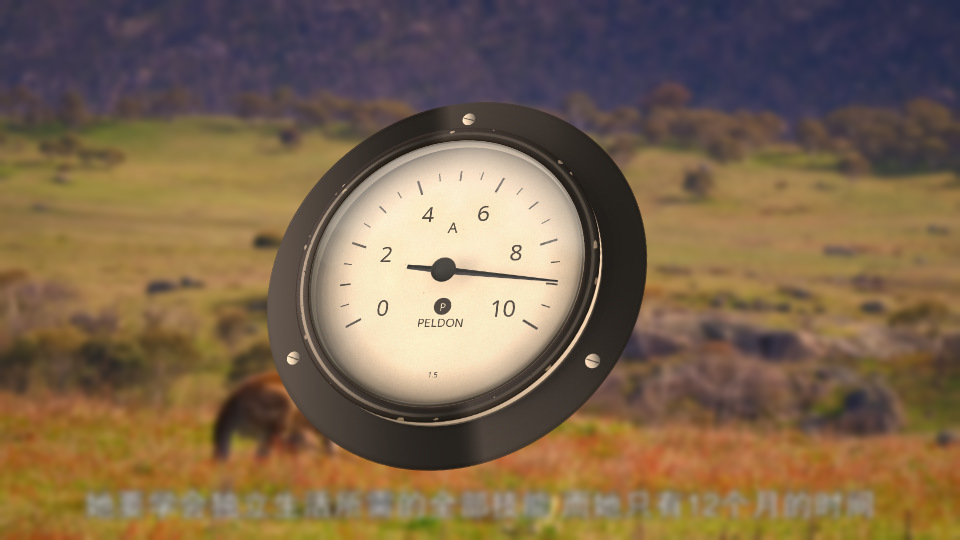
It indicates 9
